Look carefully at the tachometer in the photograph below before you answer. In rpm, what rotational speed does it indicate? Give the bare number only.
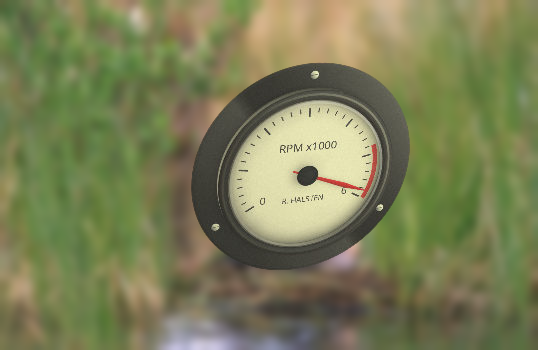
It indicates 5800
